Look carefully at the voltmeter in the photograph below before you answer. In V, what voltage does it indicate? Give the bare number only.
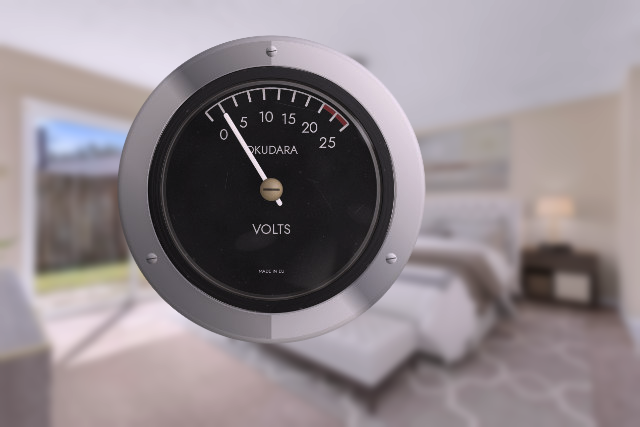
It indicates 2.5
